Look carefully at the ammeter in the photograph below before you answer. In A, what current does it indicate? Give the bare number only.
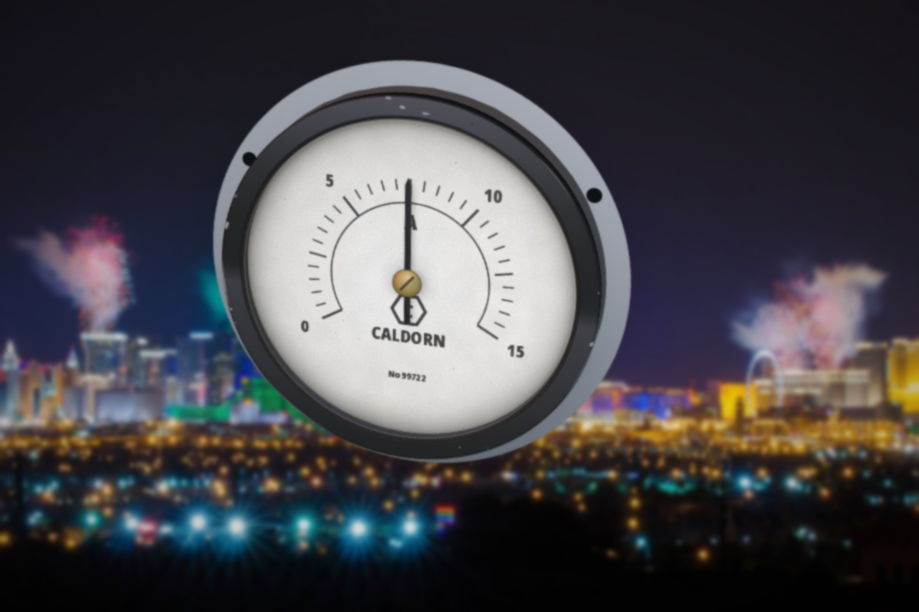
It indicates 7.5
